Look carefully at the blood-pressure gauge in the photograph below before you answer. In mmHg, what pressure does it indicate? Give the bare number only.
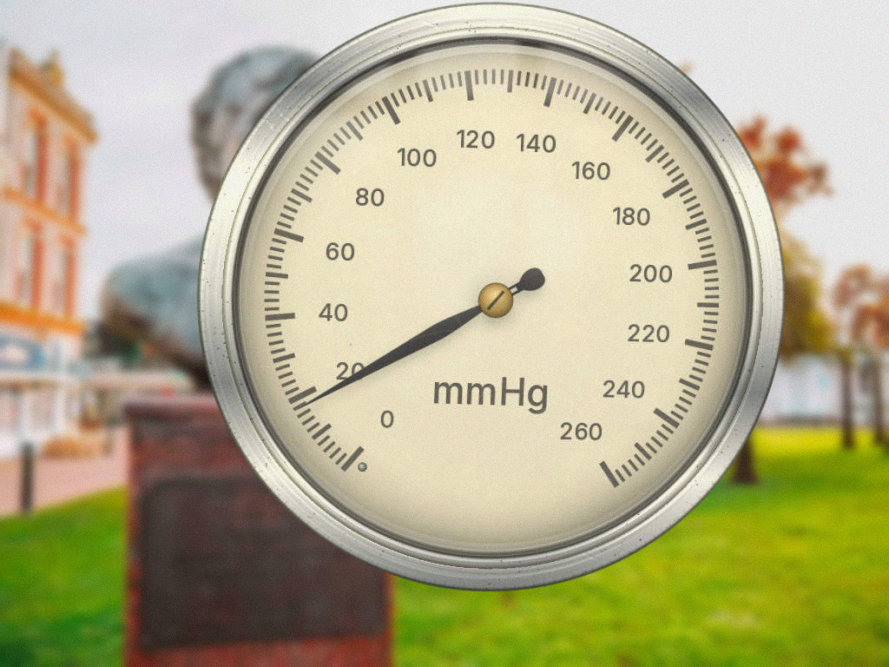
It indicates 18
